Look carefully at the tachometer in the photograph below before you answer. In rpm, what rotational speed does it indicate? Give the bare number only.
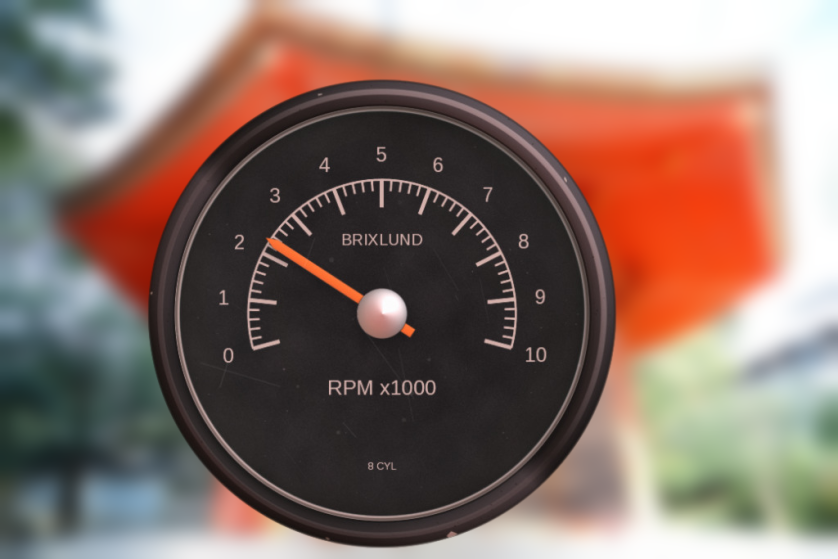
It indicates 2300
